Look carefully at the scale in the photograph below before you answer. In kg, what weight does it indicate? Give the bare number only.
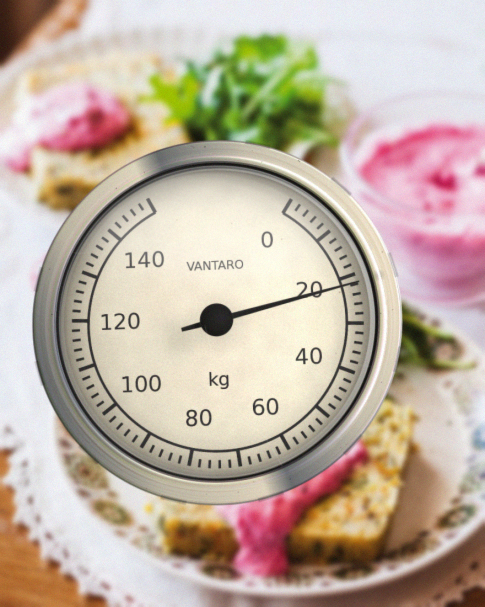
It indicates 22
